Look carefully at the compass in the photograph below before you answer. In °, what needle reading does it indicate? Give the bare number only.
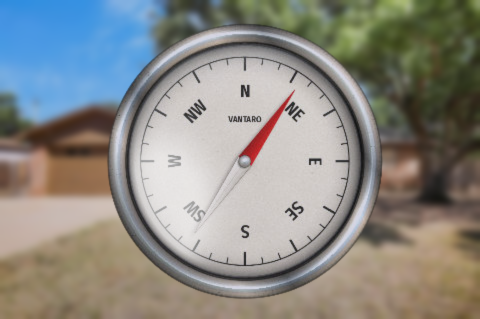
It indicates 35
